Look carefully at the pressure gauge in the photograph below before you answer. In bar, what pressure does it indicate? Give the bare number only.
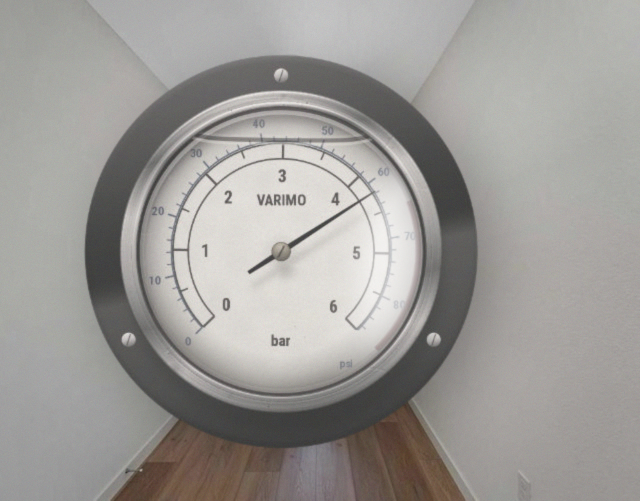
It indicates 4.25
